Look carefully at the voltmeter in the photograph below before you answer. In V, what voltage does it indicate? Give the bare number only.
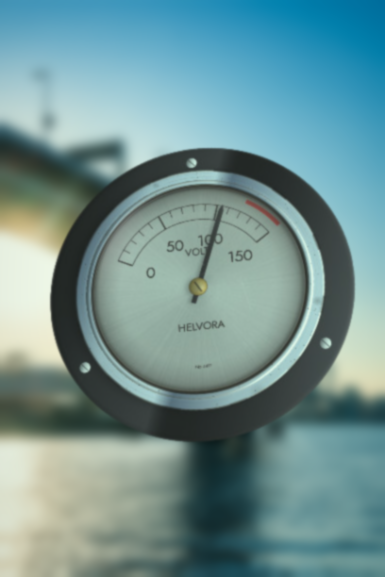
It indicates 105
